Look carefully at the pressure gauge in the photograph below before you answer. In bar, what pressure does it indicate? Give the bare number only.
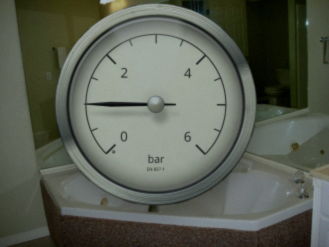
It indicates 1
